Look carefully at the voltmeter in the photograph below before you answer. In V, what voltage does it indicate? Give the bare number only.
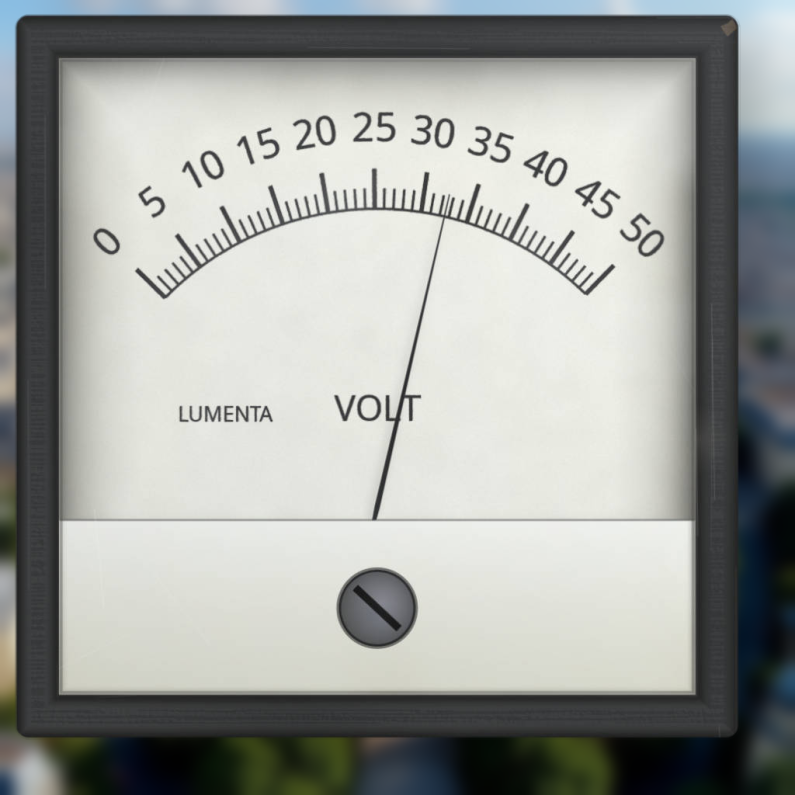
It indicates 32.5
